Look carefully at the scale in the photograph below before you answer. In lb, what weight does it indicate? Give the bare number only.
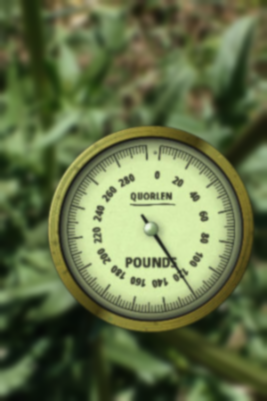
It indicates 120
